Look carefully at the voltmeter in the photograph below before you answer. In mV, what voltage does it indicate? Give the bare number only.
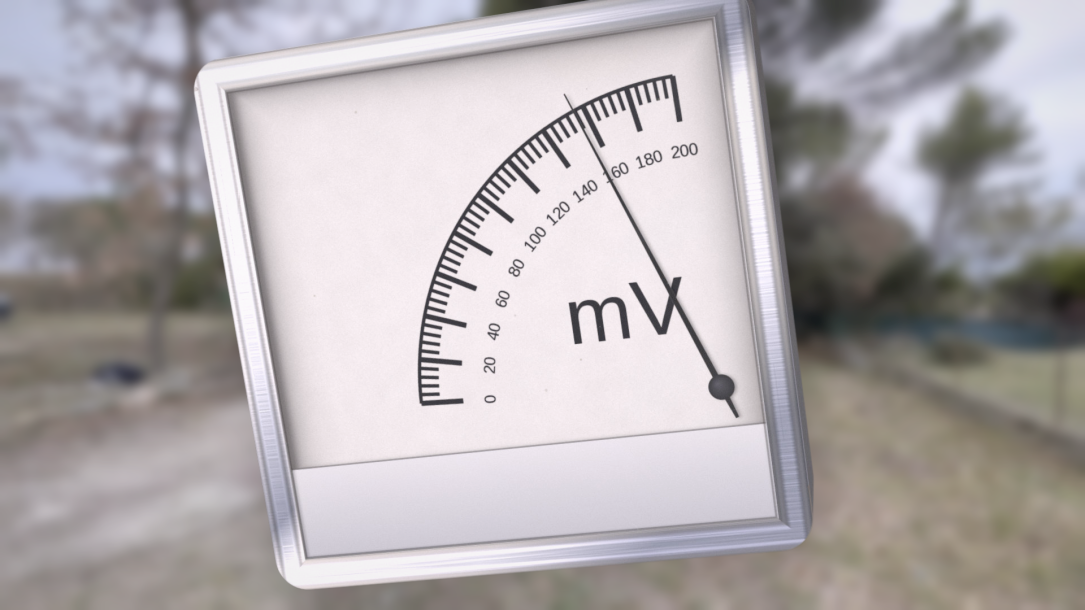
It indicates 156
